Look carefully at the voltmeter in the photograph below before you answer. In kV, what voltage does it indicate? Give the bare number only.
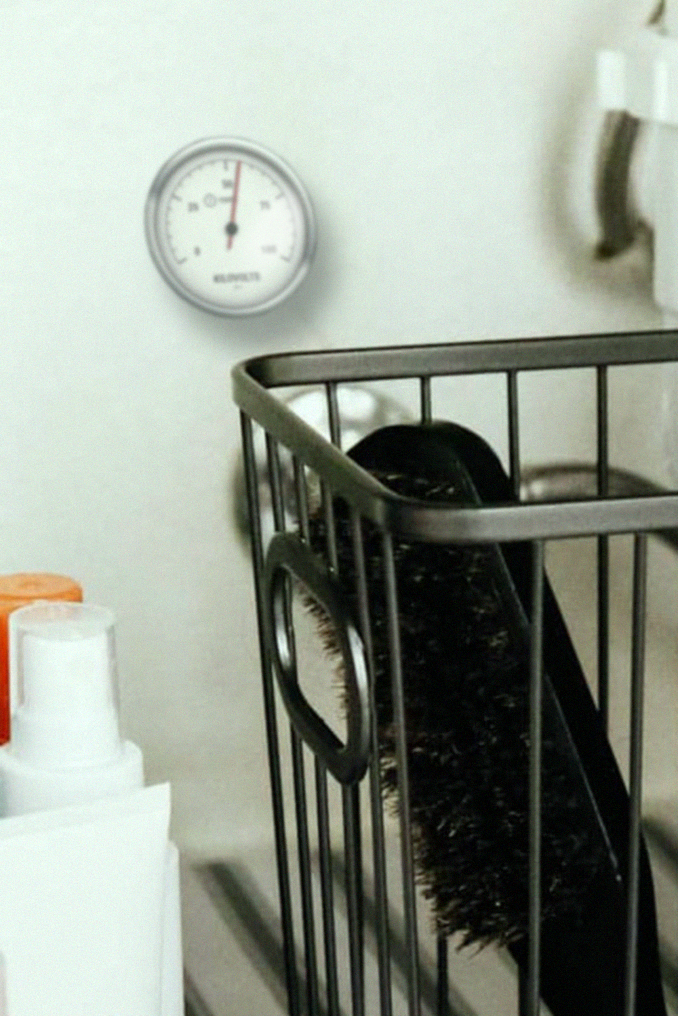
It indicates 55
